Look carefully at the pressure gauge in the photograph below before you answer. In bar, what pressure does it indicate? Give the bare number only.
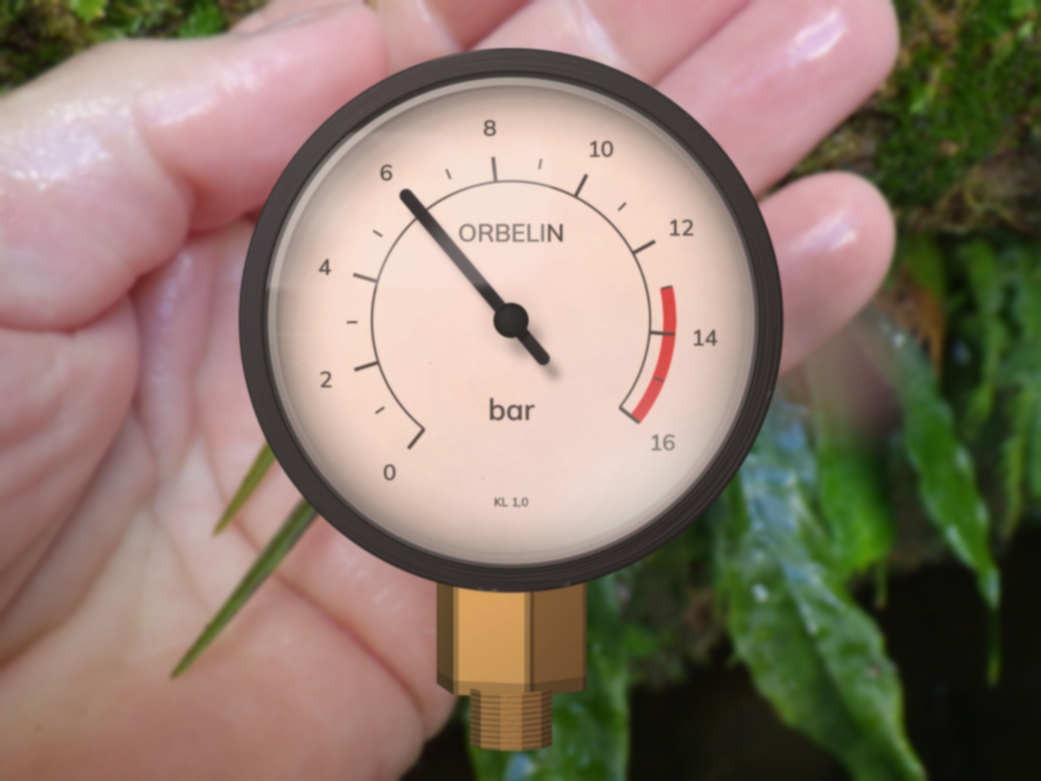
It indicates 6
